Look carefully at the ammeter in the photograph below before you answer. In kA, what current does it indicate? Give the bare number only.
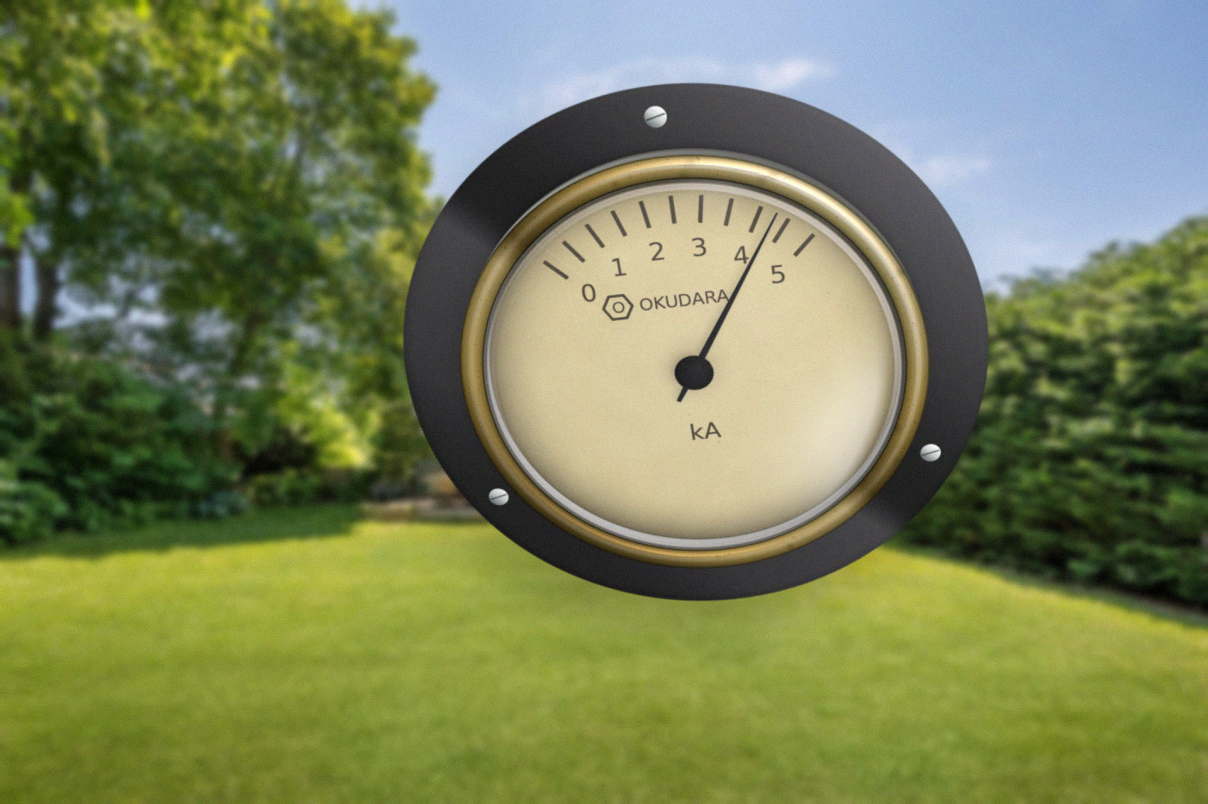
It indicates 4.25
